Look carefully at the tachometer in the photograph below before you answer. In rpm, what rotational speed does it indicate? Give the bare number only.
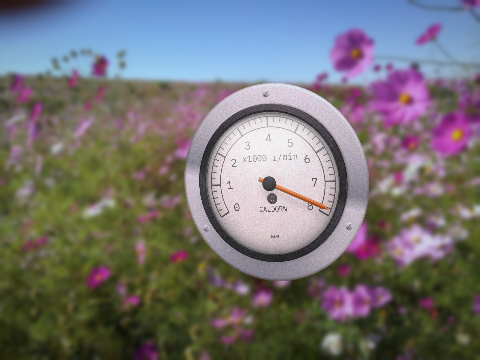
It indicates 7800
